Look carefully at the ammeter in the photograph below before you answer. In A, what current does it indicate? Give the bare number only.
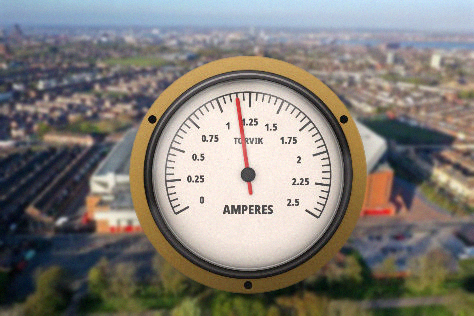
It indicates 1.15
